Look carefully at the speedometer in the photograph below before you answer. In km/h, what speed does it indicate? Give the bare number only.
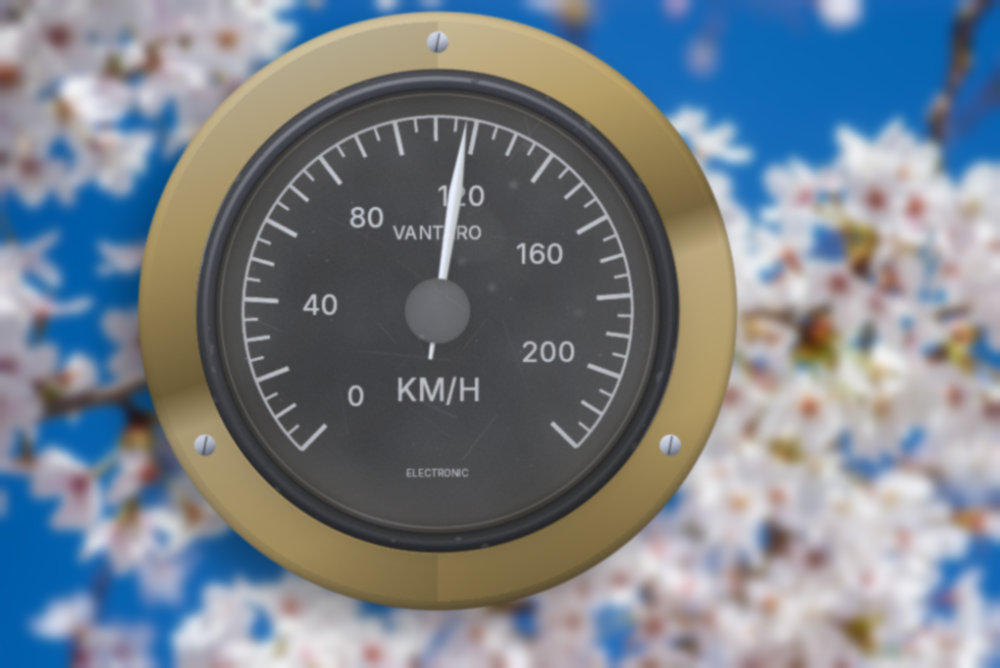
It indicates 117.5
